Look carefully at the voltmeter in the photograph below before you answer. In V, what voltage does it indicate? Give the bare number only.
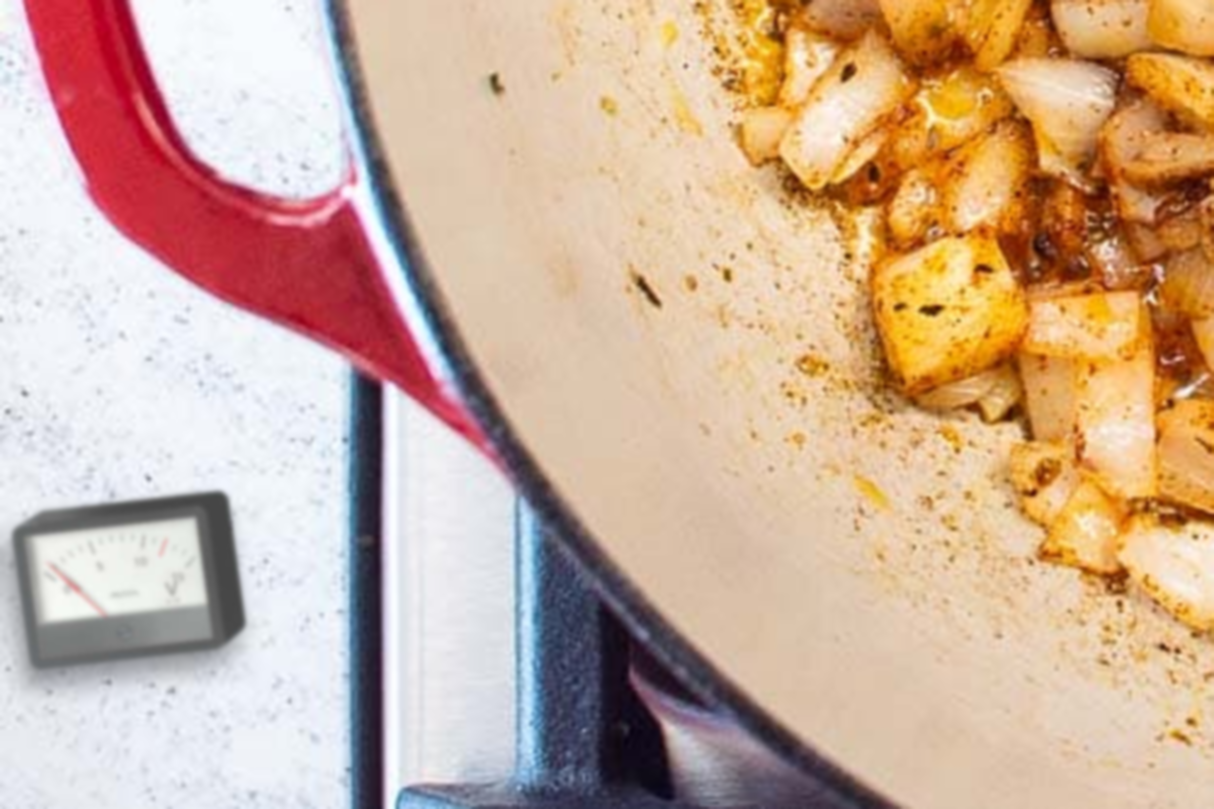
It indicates 1
